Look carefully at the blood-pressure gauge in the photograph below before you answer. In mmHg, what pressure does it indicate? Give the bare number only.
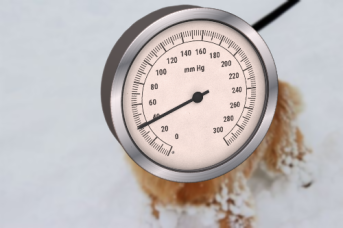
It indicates 40
